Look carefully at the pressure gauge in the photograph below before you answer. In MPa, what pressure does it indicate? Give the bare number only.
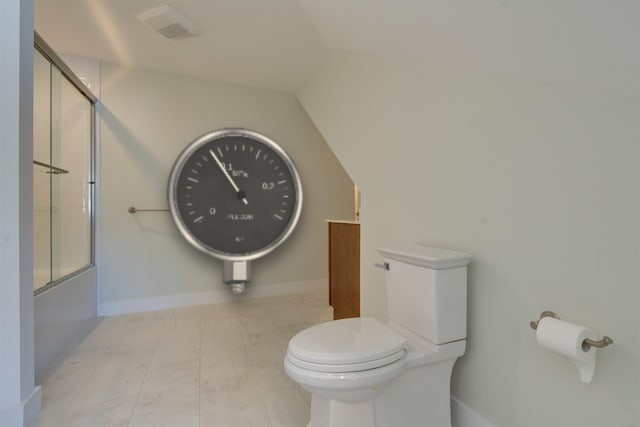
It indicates 0.09
